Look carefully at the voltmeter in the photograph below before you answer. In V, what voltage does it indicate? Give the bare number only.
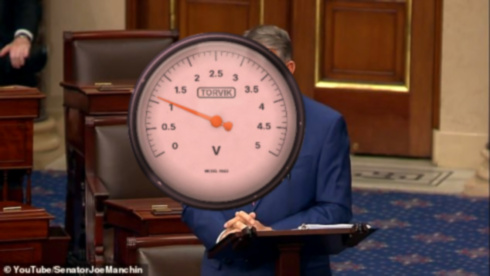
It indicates 1.1
